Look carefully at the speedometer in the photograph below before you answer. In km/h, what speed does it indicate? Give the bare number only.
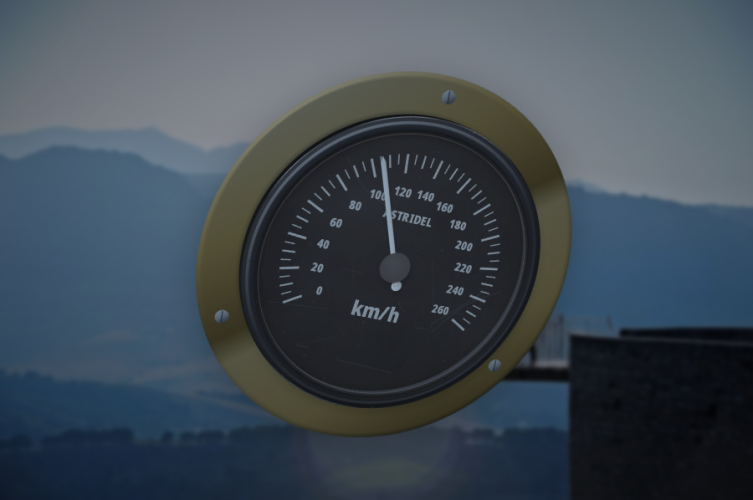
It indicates 105
